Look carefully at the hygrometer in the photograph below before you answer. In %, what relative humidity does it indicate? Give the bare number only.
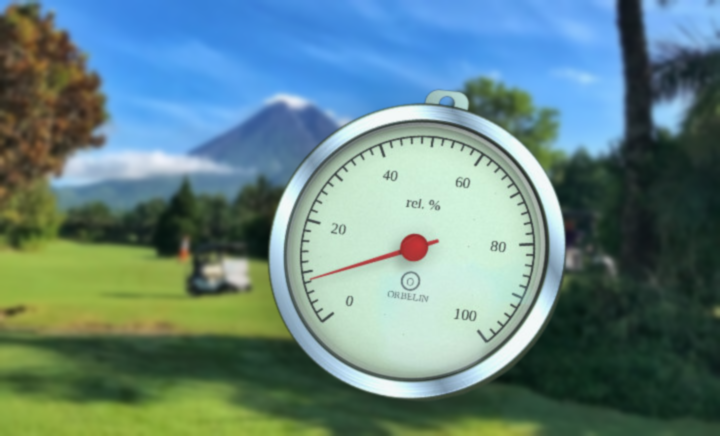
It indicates 8
